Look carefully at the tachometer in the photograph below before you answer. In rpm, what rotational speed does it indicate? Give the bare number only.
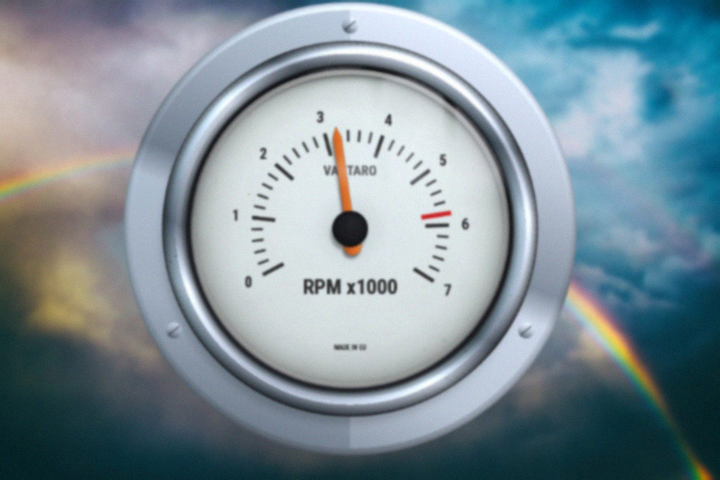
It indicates 3200
